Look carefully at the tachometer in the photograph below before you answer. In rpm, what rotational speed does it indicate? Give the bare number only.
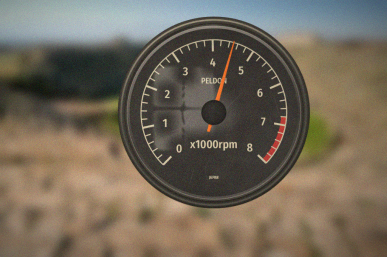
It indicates 4500
